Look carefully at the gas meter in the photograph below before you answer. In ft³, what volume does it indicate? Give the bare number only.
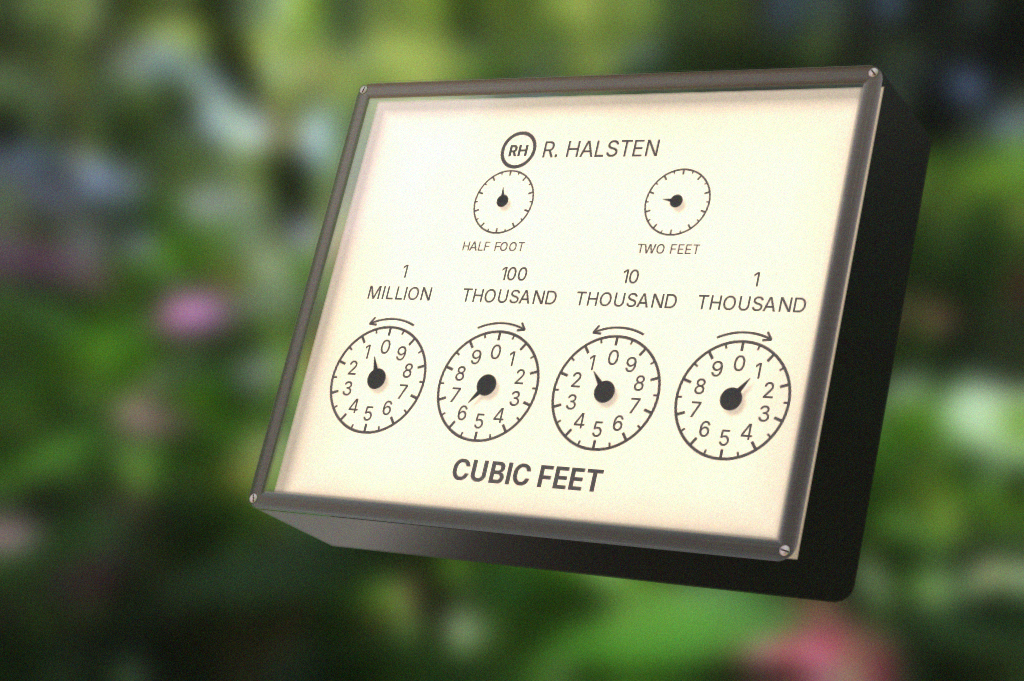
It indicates 61100
